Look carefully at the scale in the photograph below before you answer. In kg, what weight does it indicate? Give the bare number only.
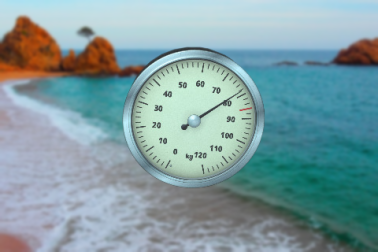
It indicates 78
